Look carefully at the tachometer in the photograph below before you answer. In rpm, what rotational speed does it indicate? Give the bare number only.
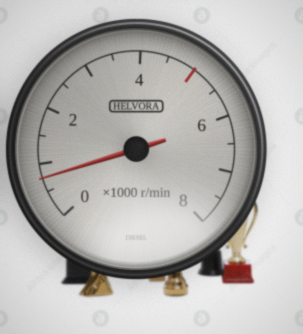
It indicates 750
